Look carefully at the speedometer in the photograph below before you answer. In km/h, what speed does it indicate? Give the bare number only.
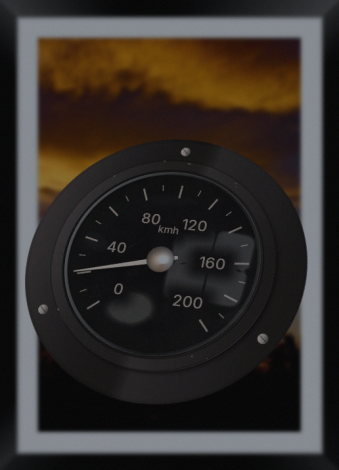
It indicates 20
